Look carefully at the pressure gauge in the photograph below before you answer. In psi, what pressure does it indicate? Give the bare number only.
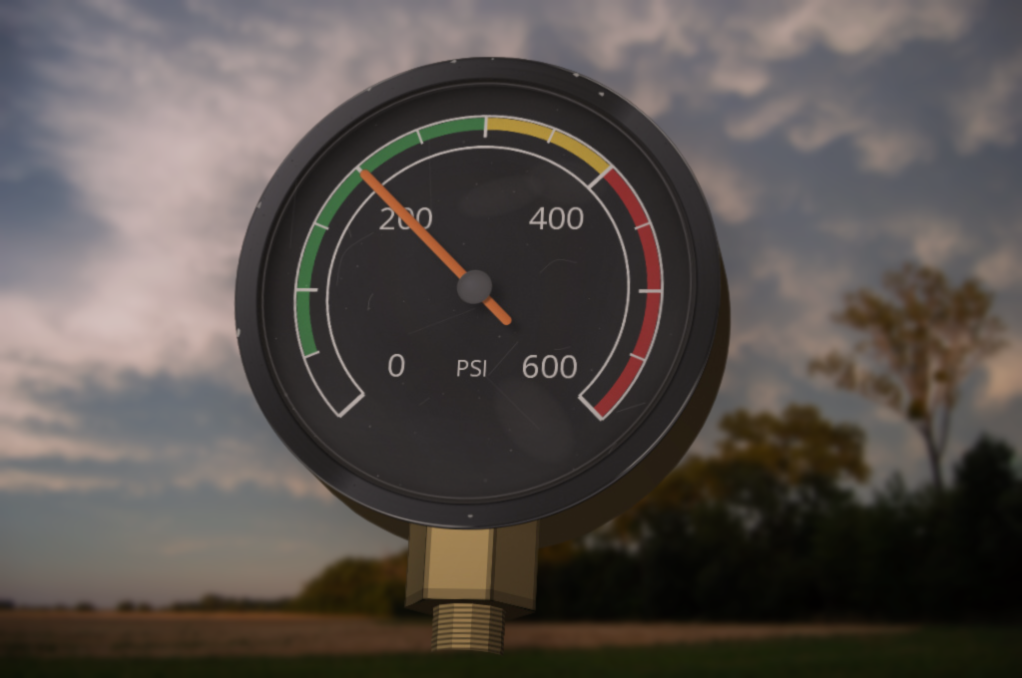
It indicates 200
